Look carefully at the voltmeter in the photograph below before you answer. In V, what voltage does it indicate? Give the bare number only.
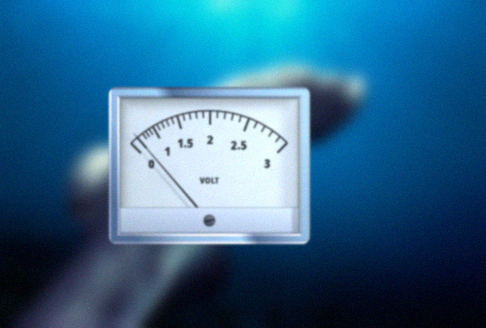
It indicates 0.5
